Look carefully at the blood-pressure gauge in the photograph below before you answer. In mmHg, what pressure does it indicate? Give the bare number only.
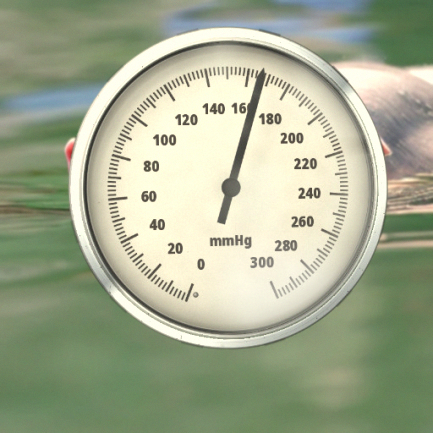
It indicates 166
